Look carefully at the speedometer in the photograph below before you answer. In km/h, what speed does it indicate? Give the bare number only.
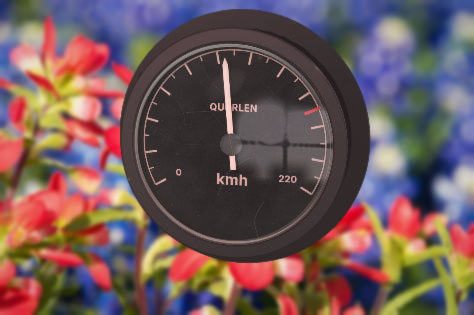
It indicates 105
